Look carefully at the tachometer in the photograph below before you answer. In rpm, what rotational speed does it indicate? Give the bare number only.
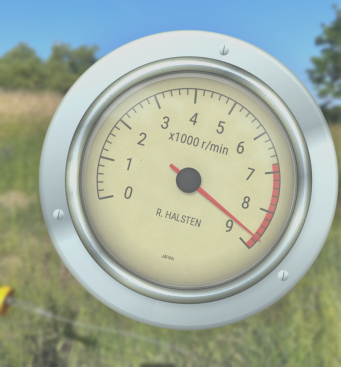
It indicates 8700
